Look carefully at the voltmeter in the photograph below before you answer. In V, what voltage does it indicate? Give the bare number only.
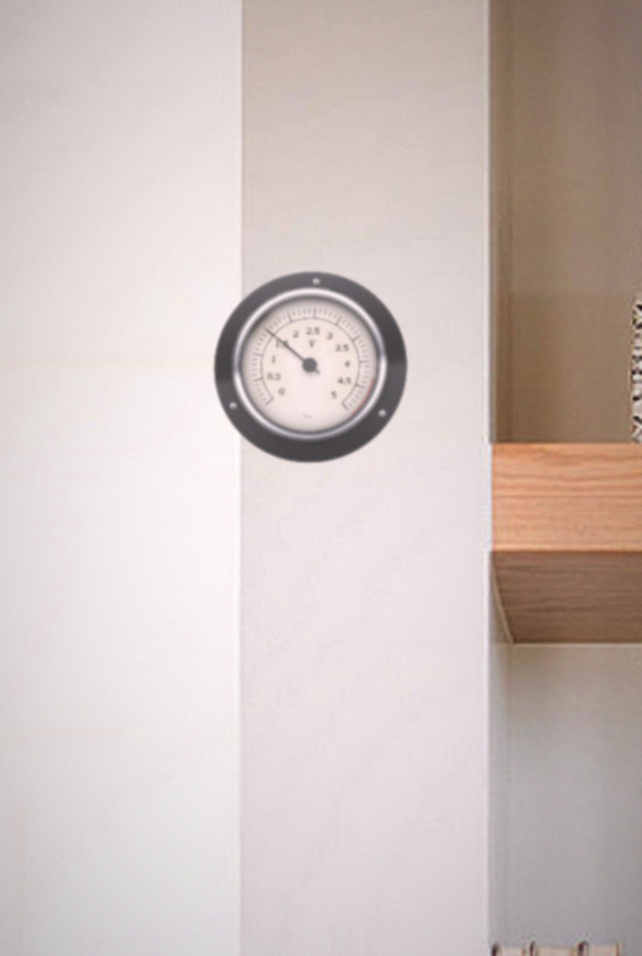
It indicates 1.5
